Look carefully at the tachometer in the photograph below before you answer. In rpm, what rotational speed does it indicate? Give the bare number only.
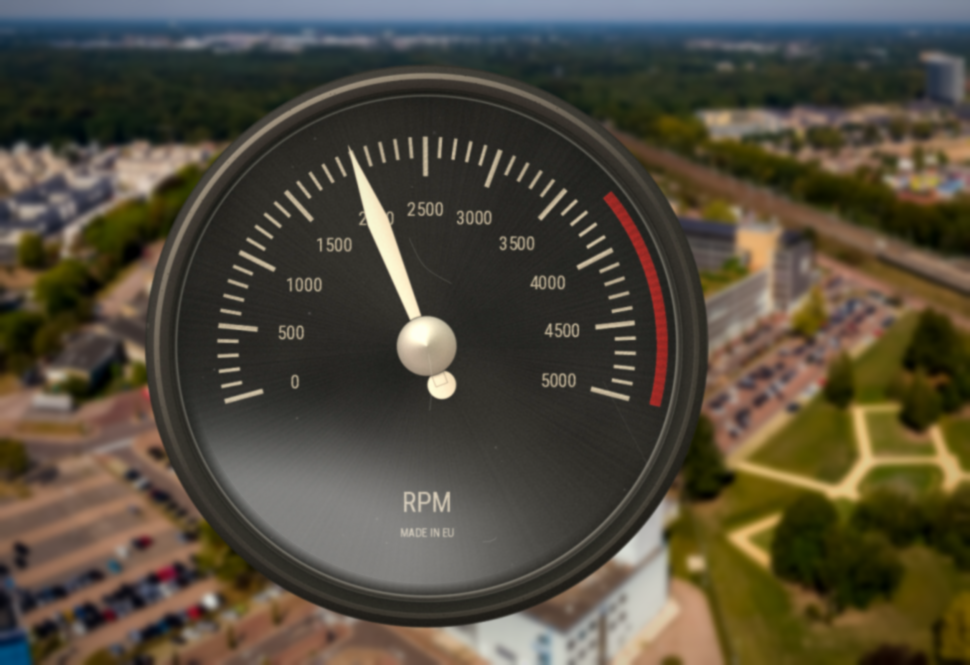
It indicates 2000
